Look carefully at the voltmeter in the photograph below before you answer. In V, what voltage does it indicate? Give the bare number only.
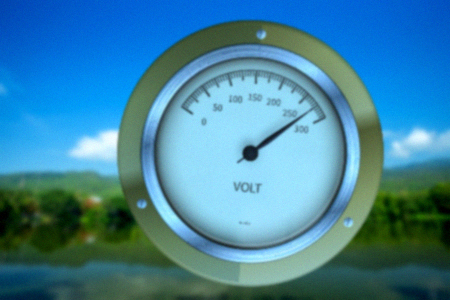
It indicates 275
